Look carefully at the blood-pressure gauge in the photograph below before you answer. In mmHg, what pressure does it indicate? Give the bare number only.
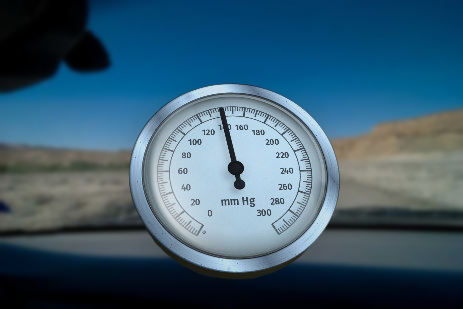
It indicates 140
